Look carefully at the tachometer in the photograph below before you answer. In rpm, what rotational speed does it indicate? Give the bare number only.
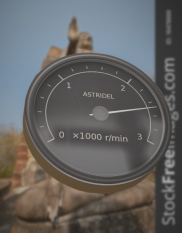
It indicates 2500
